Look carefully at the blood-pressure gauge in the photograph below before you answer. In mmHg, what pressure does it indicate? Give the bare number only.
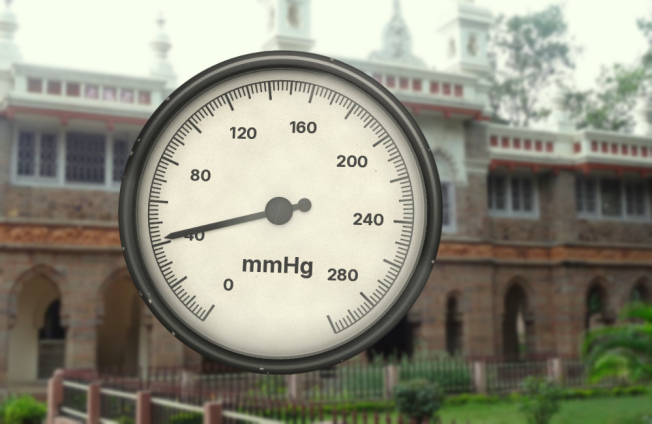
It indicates 42
